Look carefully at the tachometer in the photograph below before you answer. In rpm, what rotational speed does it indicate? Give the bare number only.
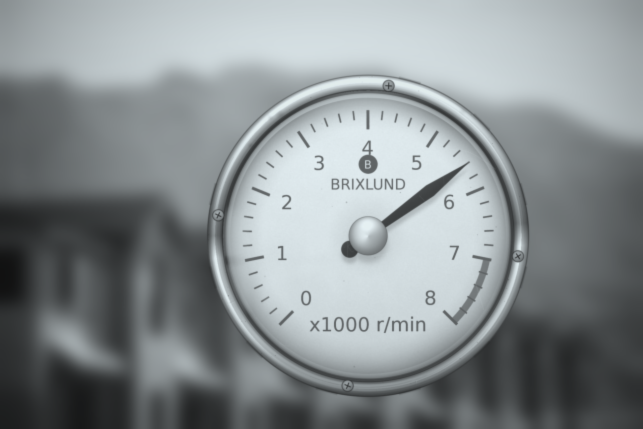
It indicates 5600
